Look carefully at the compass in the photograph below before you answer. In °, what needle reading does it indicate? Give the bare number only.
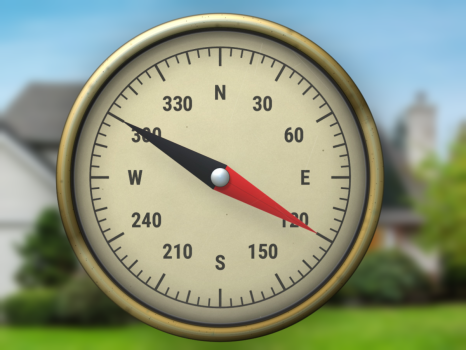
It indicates 120
